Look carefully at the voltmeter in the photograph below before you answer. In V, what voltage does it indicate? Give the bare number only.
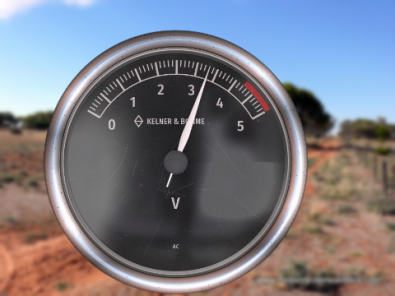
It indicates 3.3
